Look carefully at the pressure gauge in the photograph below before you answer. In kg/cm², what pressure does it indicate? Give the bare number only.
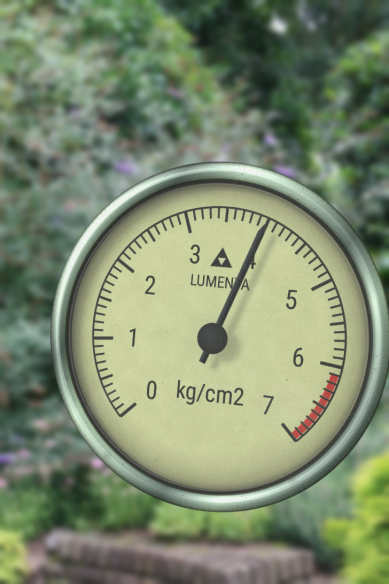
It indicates 4
